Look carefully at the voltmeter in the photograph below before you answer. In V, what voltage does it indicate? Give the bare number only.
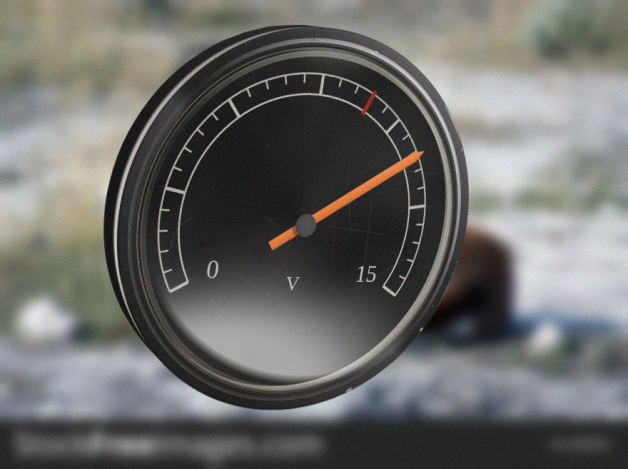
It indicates 11
